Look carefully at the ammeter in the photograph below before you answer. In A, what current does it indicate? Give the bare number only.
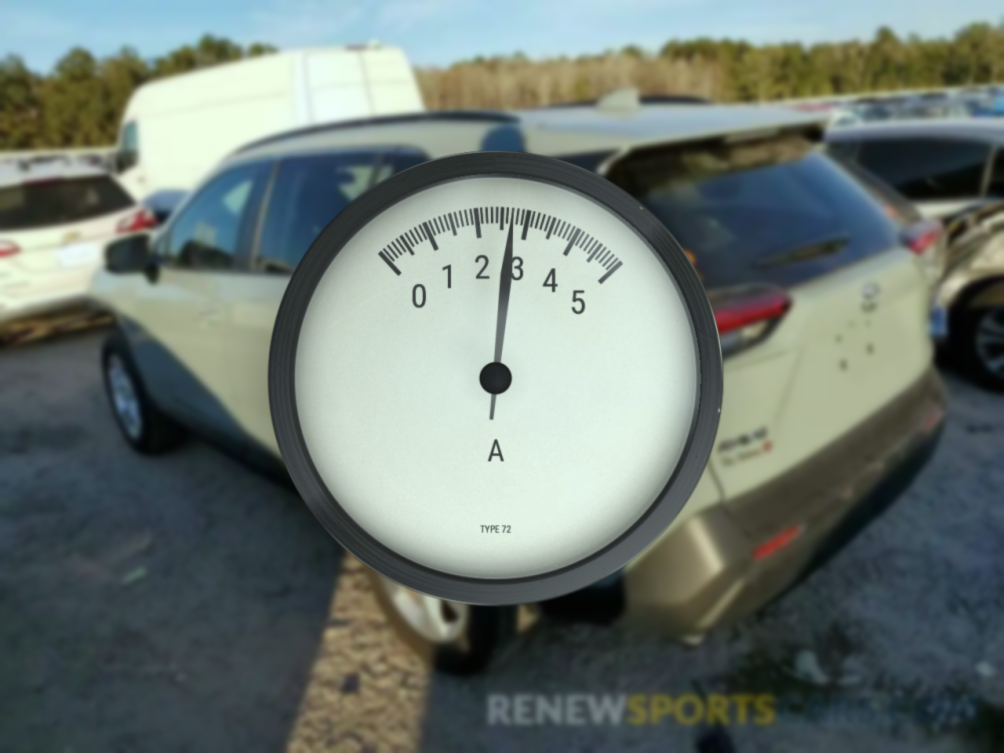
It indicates 2.7
